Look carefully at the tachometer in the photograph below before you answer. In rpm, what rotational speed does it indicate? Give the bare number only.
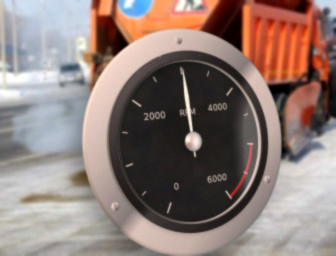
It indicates 3000
